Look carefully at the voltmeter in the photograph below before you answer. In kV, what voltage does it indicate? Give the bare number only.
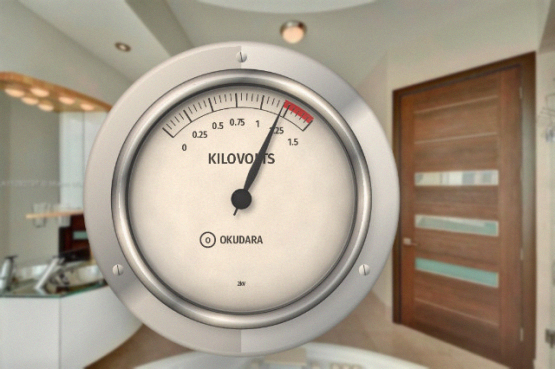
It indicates 1.2
